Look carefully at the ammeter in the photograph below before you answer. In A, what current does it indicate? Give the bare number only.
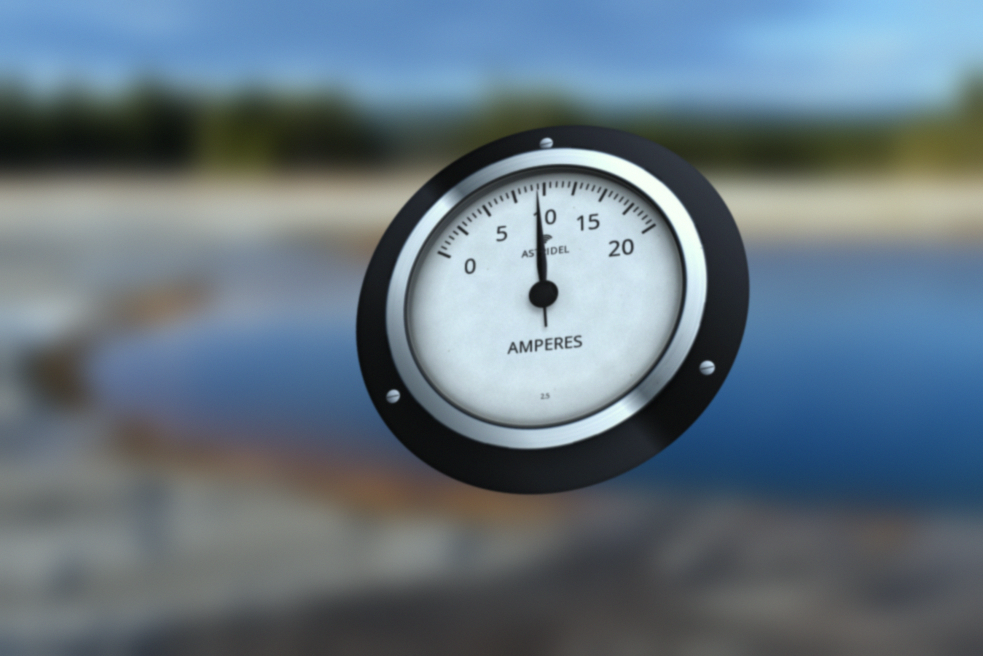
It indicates 9.5
